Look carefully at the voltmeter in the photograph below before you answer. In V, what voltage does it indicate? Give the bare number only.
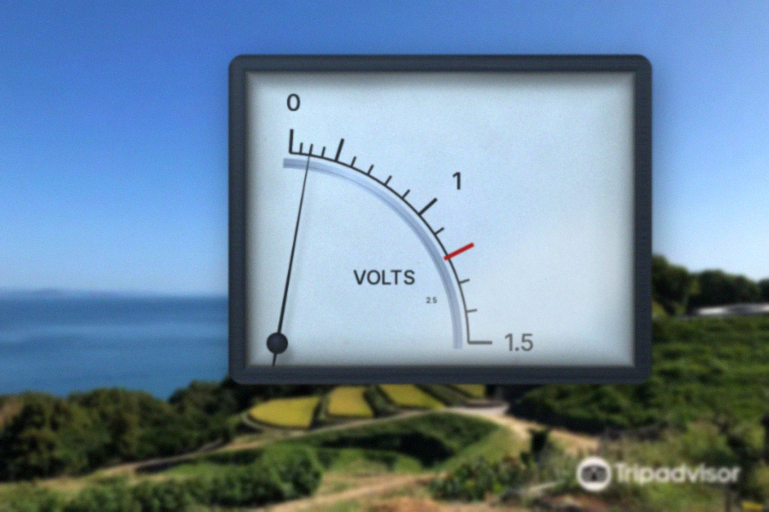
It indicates 0.3
